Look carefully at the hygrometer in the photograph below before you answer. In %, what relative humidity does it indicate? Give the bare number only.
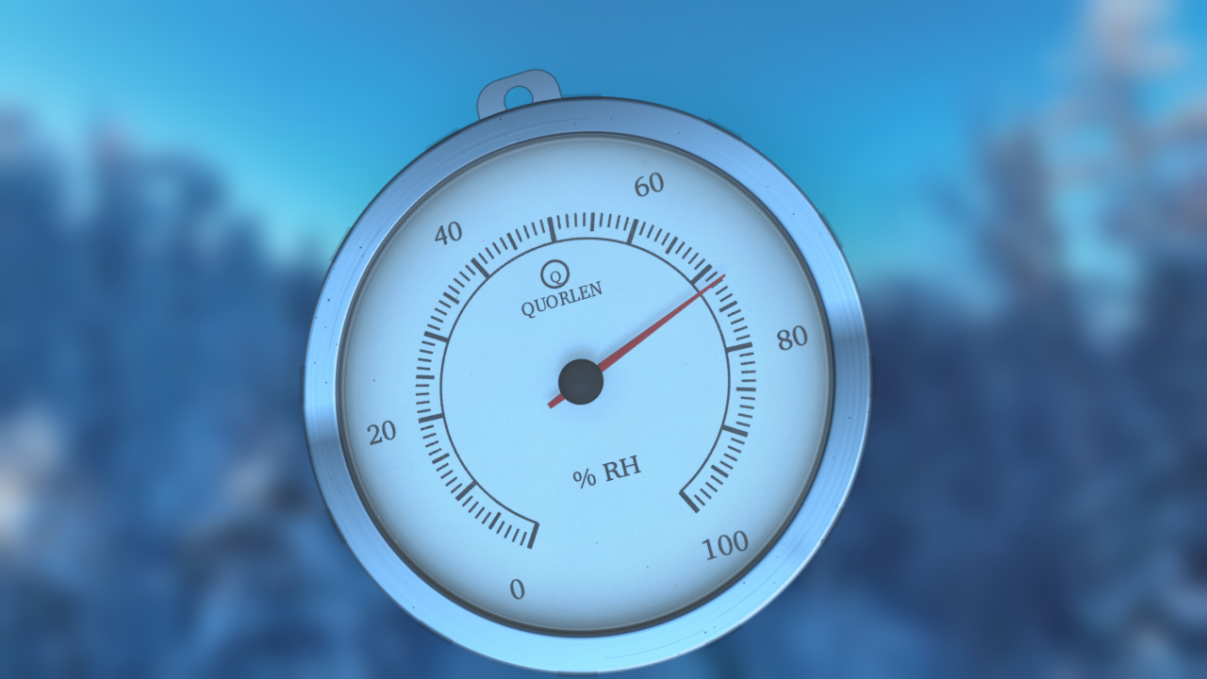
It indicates 72
